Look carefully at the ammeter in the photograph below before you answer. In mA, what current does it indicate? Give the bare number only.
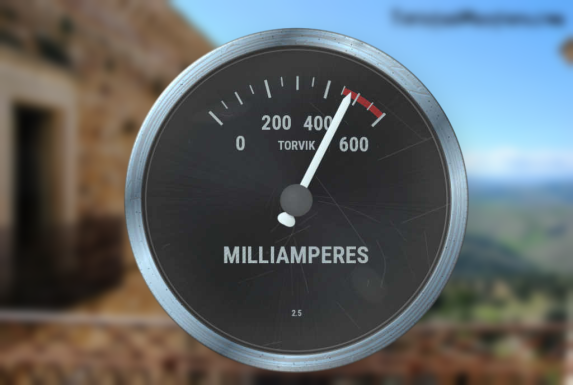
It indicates 475
